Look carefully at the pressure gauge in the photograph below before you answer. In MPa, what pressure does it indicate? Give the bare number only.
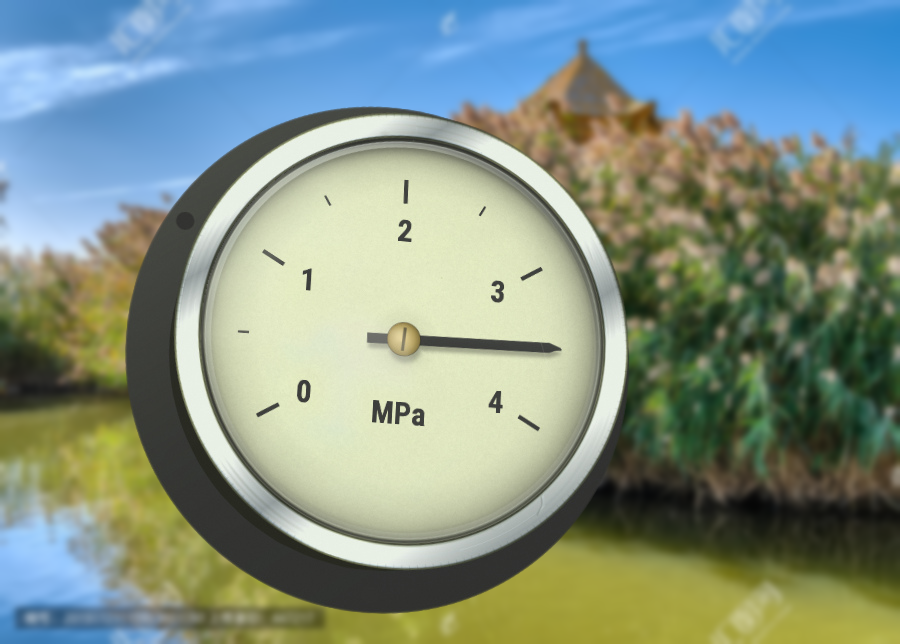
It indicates 3.5
